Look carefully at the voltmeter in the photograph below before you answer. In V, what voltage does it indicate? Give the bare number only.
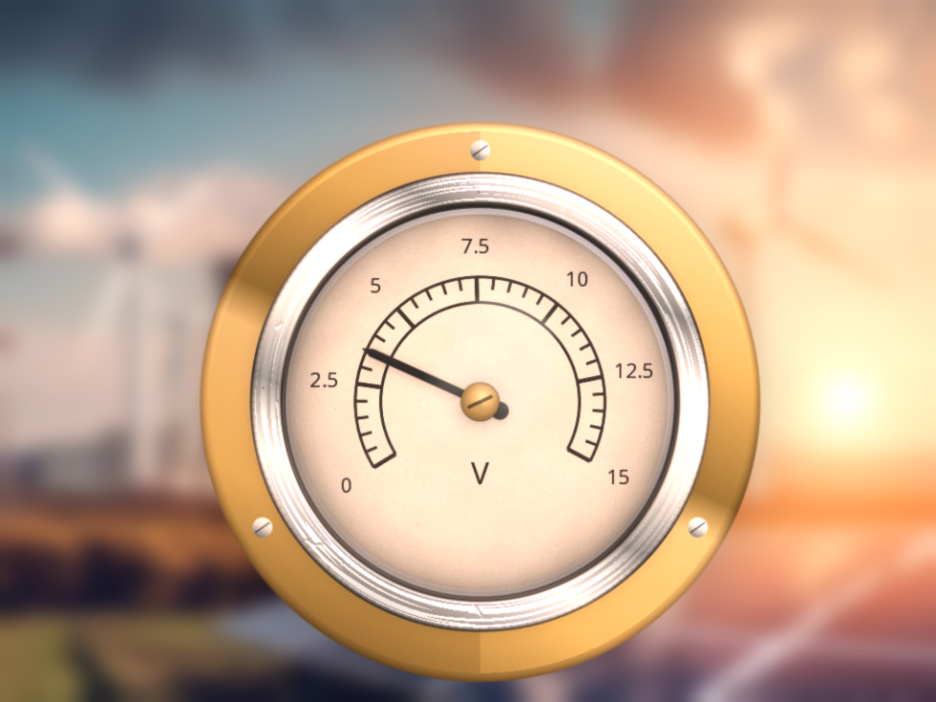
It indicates 3.5
